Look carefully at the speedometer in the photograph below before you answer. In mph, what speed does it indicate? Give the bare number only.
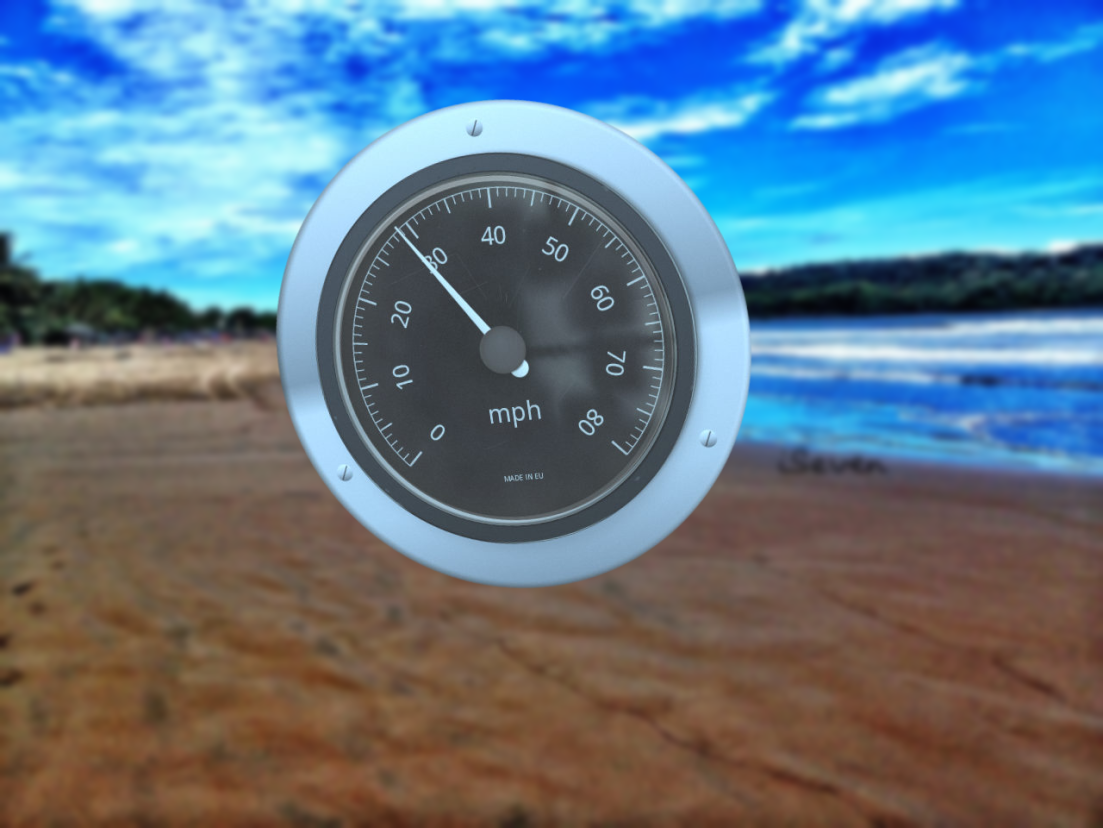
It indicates 29
